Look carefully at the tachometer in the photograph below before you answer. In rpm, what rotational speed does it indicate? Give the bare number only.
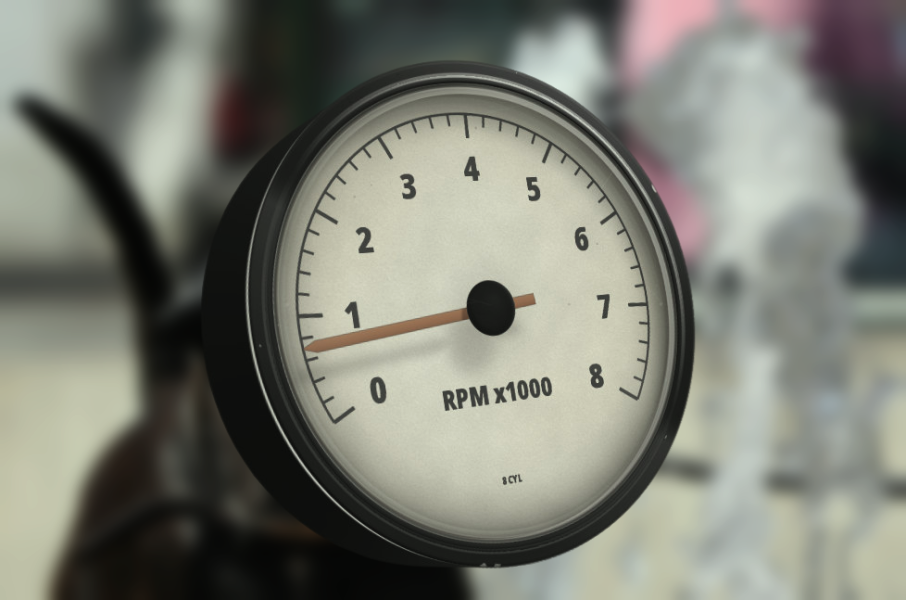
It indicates 700
